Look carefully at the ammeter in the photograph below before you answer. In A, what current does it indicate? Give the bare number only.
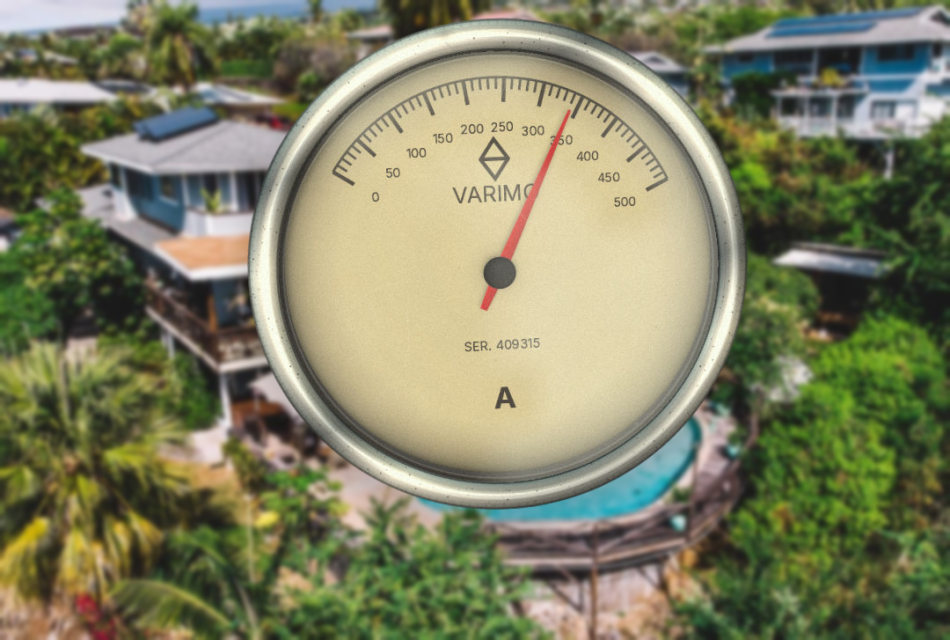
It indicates 340
